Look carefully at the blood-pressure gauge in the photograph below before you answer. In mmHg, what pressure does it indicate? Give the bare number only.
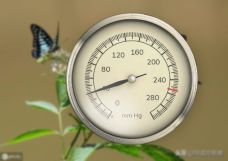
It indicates 40
